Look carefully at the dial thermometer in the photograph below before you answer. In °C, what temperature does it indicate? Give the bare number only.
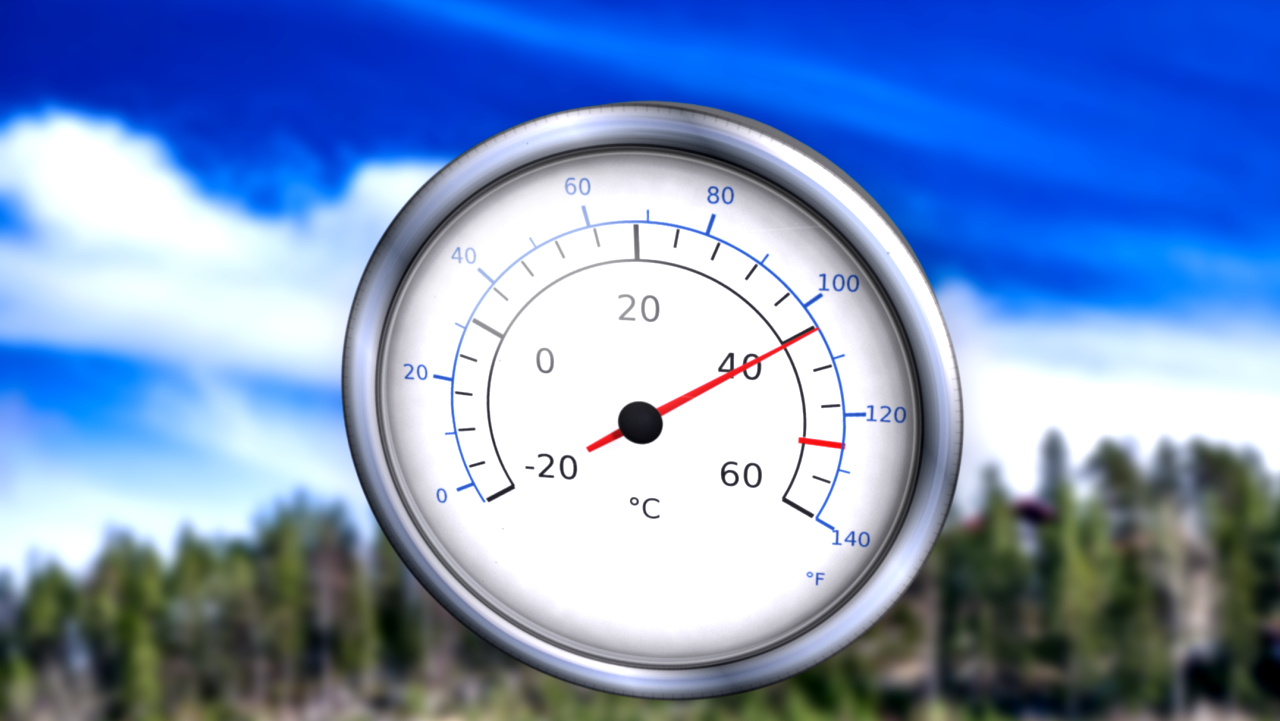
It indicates 40
